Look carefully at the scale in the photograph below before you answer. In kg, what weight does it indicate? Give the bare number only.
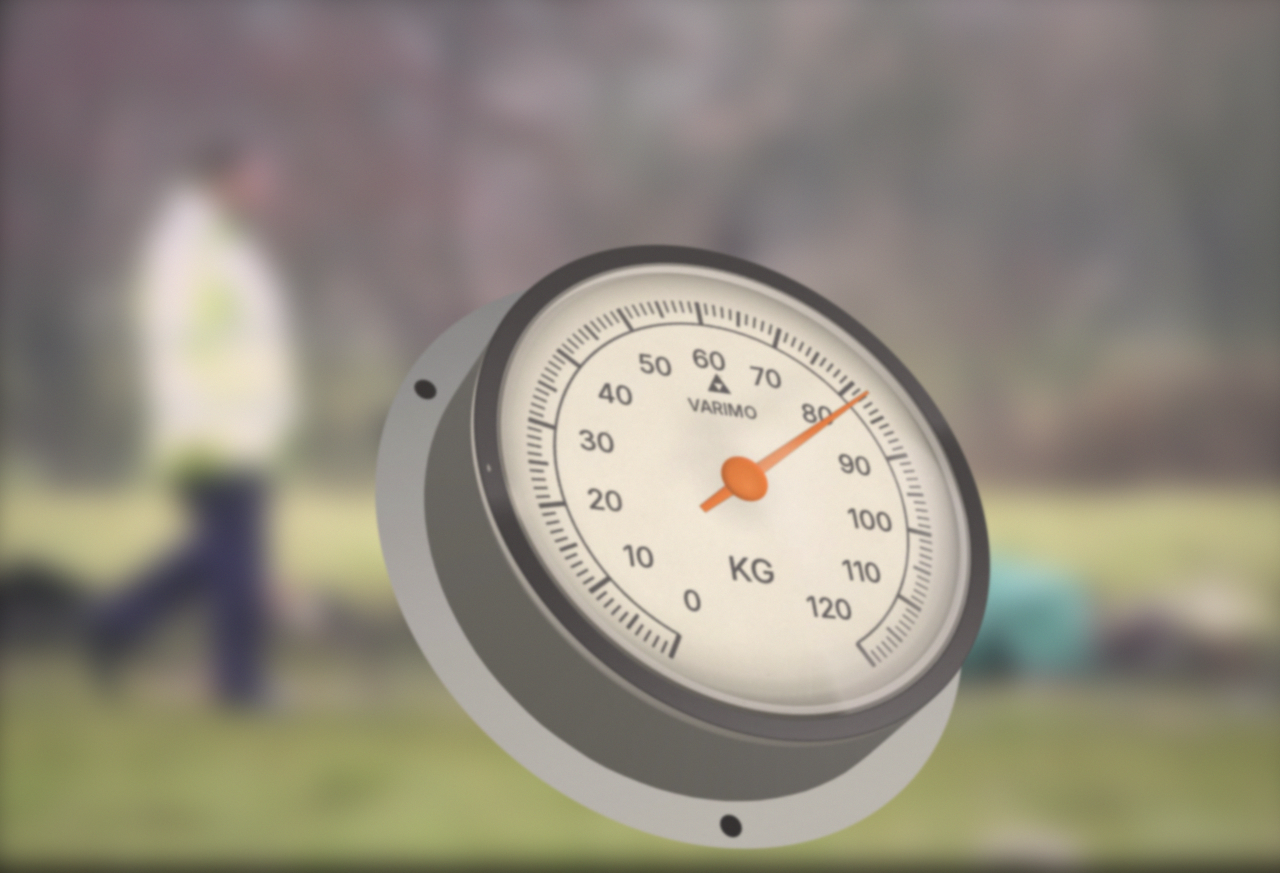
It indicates 82
